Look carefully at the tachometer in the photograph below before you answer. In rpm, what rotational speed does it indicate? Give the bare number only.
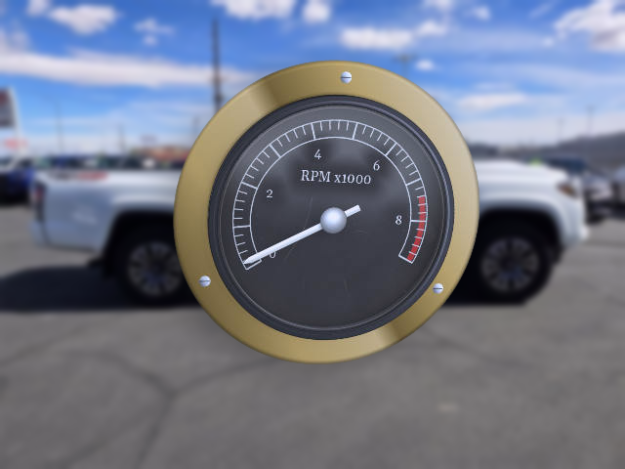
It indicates 200
